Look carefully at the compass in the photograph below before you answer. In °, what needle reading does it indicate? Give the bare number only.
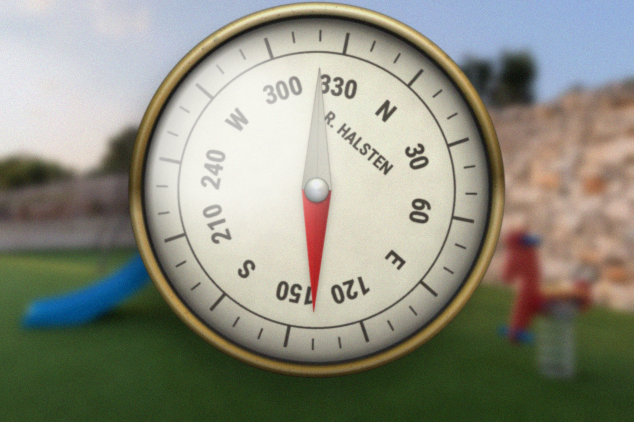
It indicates 140
